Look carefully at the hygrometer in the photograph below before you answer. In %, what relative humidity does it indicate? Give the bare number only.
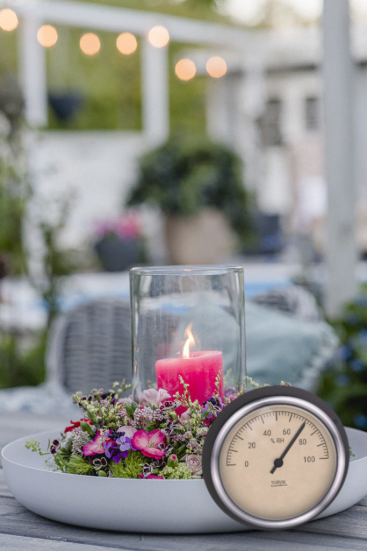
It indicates 70
